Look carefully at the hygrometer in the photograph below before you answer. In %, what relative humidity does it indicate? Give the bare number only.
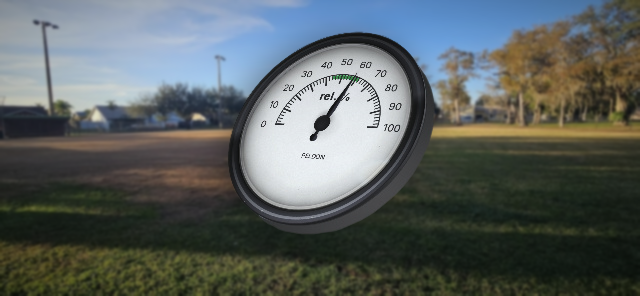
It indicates 60
